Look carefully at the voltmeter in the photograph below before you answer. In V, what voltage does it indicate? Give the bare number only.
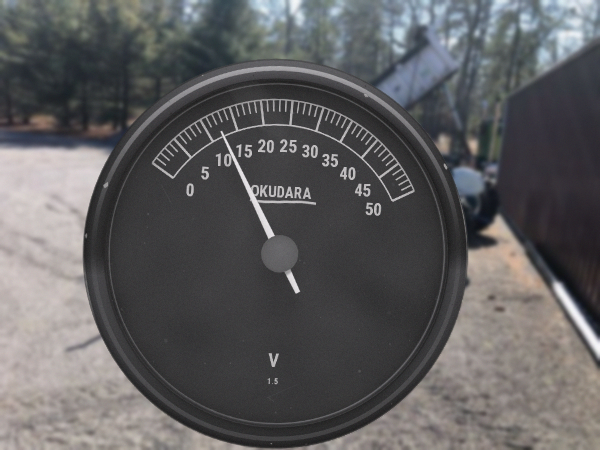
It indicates 12
